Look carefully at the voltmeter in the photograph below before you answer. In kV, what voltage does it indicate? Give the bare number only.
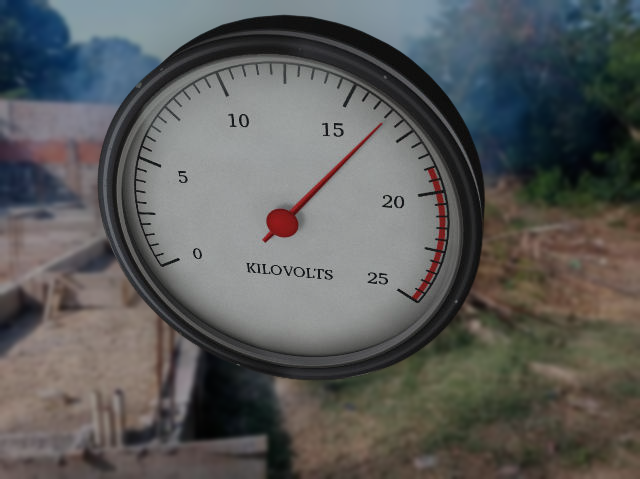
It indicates 16.5
